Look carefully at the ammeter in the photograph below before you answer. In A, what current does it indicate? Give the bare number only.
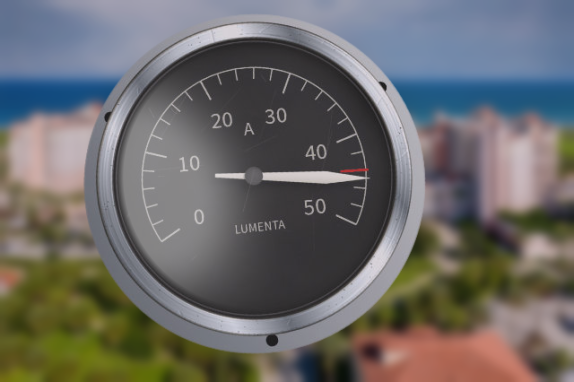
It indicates 45
